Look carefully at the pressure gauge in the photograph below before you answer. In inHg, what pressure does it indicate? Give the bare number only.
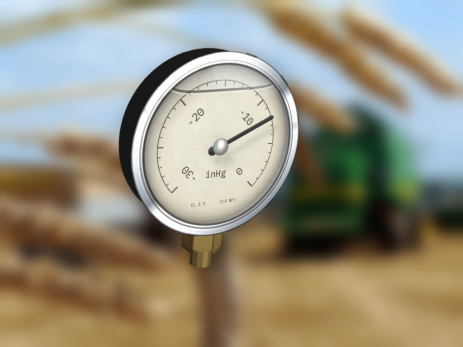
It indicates -8
